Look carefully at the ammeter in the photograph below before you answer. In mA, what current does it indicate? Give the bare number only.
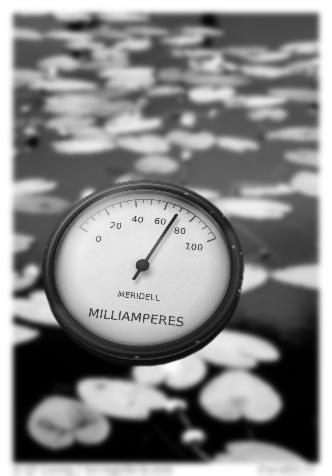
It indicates 70
